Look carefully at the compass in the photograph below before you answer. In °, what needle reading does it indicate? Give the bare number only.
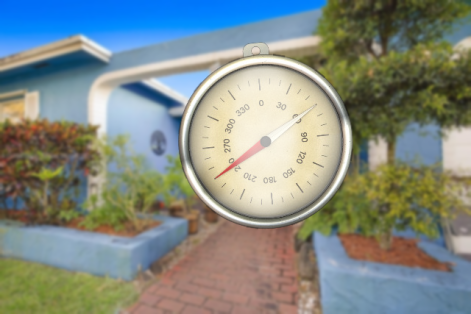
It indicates 240
